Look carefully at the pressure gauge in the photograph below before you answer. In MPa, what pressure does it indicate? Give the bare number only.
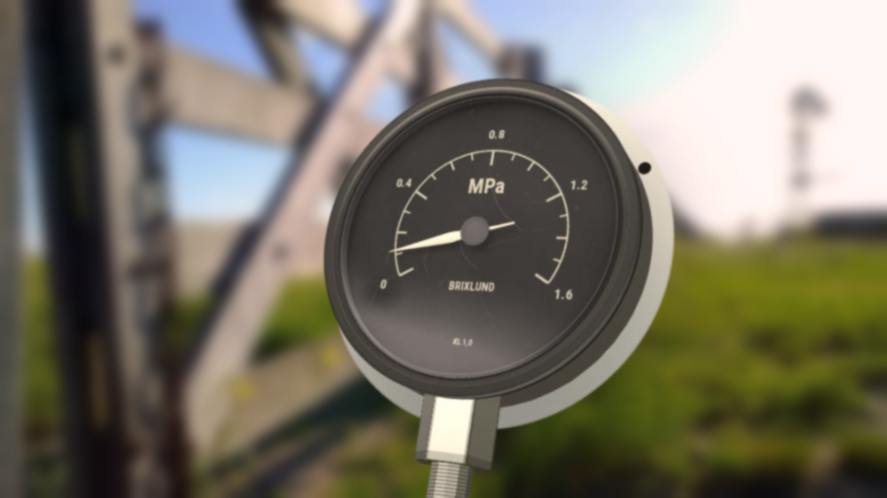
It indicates 0.1
